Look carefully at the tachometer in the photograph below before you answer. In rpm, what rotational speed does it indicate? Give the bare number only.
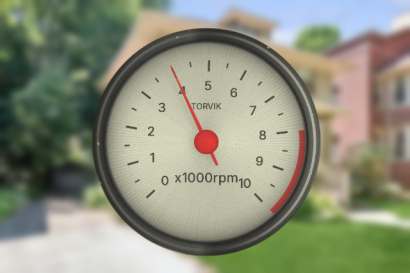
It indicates 4000
